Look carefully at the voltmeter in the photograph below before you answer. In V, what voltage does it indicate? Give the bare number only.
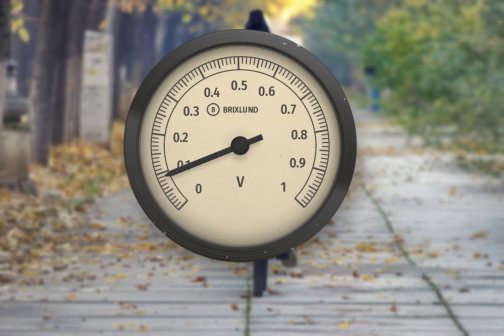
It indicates 0.09
